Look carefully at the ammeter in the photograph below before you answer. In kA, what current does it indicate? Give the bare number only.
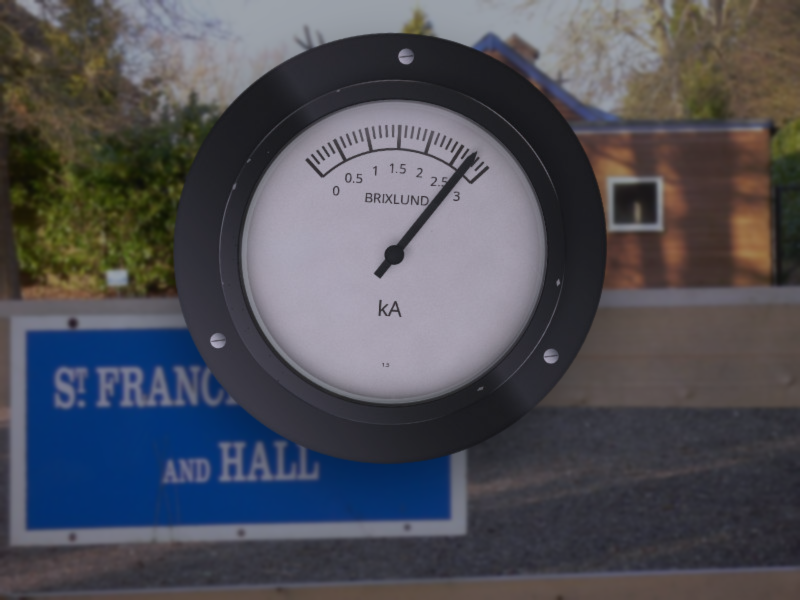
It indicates 2.7
